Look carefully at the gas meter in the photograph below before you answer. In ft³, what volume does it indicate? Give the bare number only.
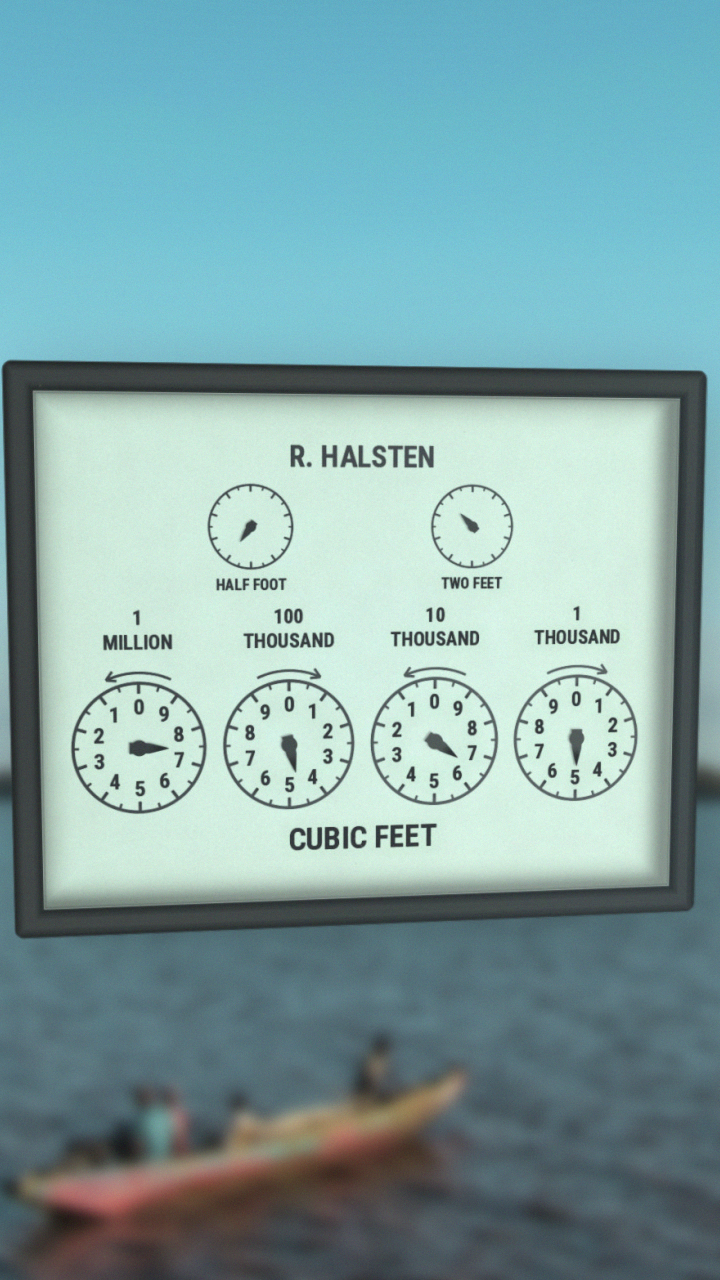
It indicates 746500
